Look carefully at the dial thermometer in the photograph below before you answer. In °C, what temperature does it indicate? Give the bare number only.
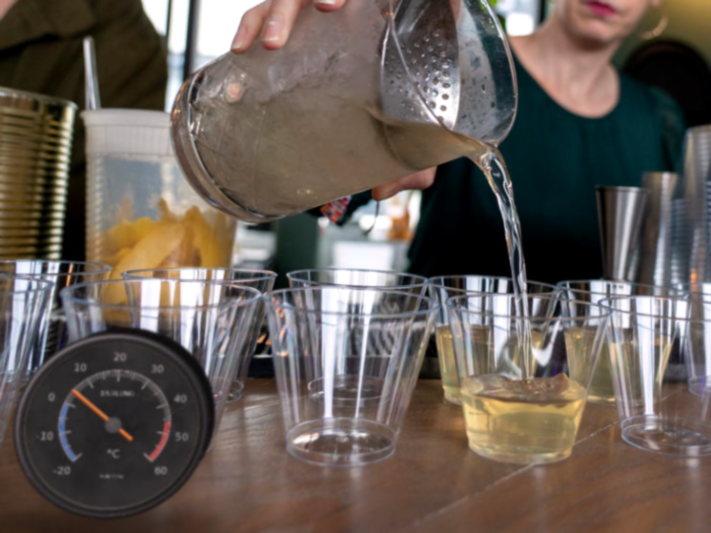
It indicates 5
